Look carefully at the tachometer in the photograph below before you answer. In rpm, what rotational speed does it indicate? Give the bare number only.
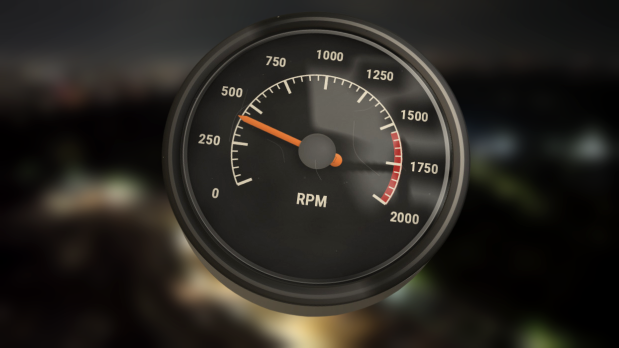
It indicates 400
